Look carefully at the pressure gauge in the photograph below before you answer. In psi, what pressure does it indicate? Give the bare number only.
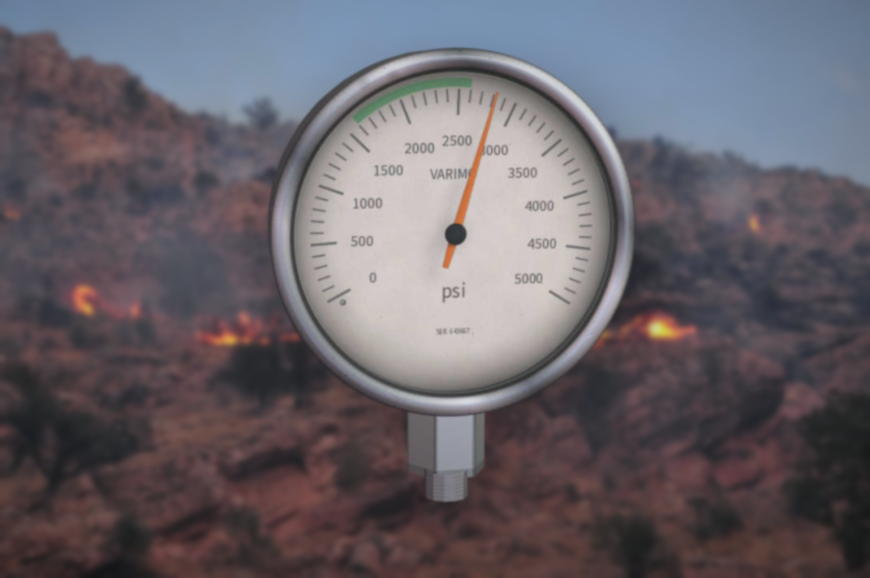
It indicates 2800
